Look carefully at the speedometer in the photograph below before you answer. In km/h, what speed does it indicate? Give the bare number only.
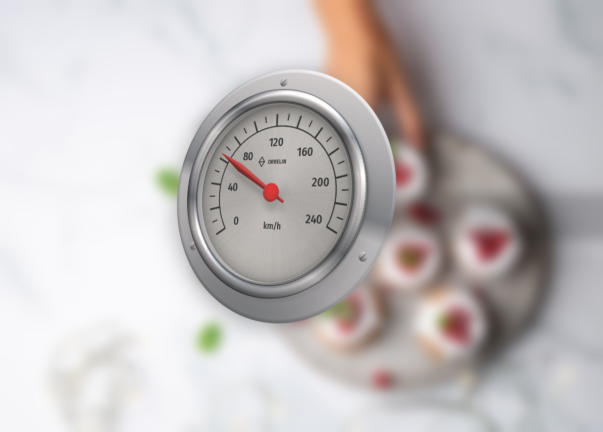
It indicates 65
